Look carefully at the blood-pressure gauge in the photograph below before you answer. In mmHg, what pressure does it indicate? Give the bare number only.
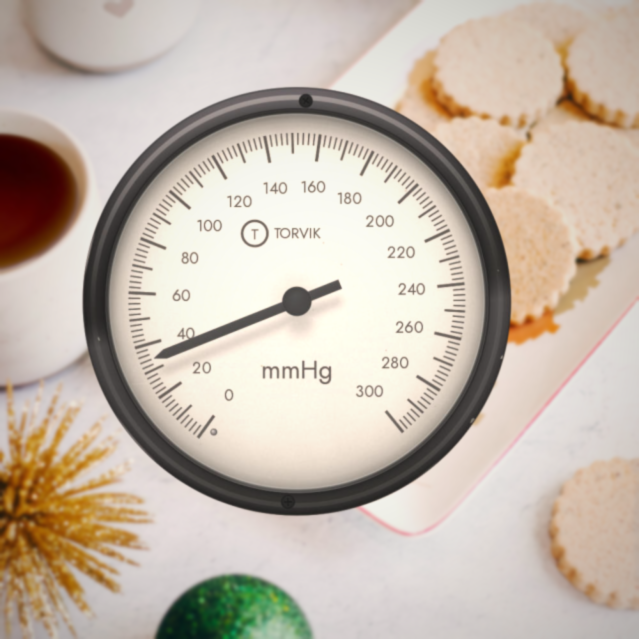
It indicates 34
